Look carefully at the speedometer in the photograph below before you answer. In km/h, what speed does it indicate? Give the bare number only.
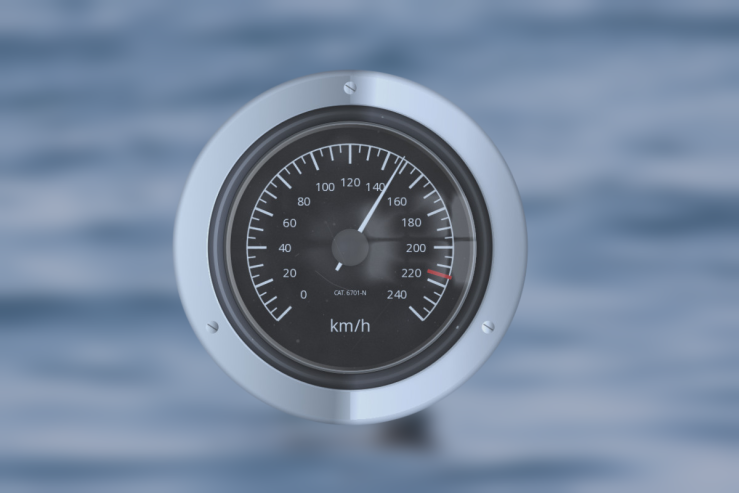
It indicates 147.5
